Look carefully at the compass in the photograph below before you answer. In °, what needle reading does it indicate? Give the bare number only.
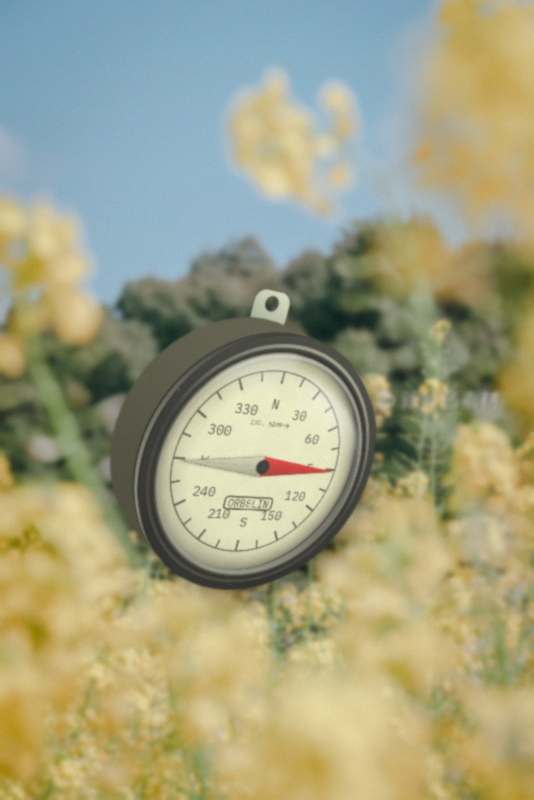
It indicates 90
